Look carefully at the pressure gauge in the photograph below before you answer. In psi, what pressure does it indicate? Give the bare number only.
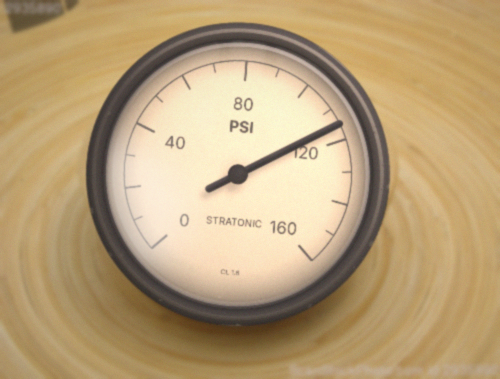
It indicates 115
